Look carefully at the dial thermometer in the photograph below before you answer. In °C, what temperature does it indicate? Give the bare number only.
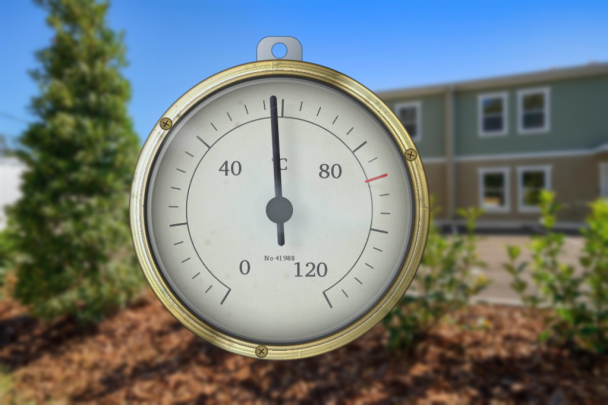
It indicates 58
